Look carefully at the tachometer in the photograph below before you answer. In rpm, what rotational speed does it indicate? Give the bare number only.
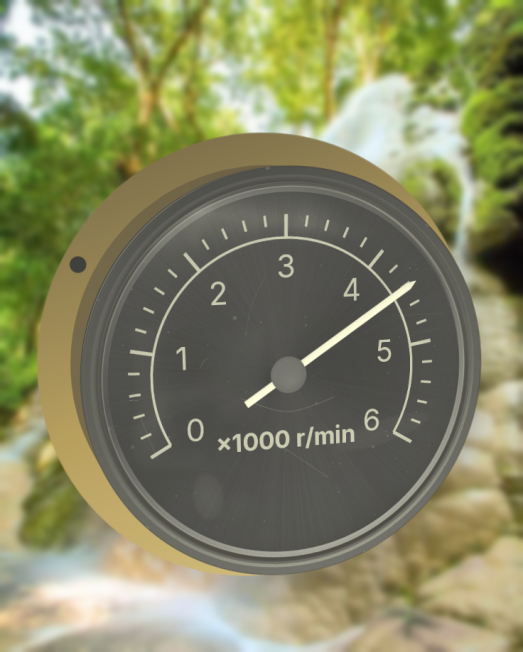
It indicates 4400
